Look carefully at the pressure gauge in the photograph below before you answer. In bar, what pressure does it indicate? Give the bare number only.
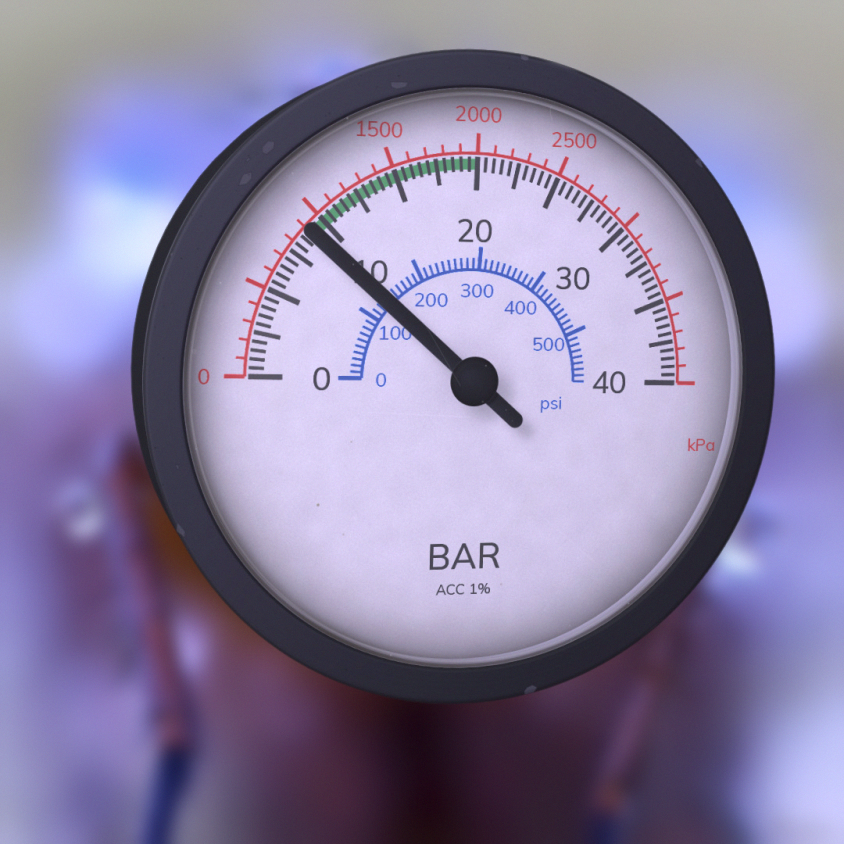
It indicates 9
